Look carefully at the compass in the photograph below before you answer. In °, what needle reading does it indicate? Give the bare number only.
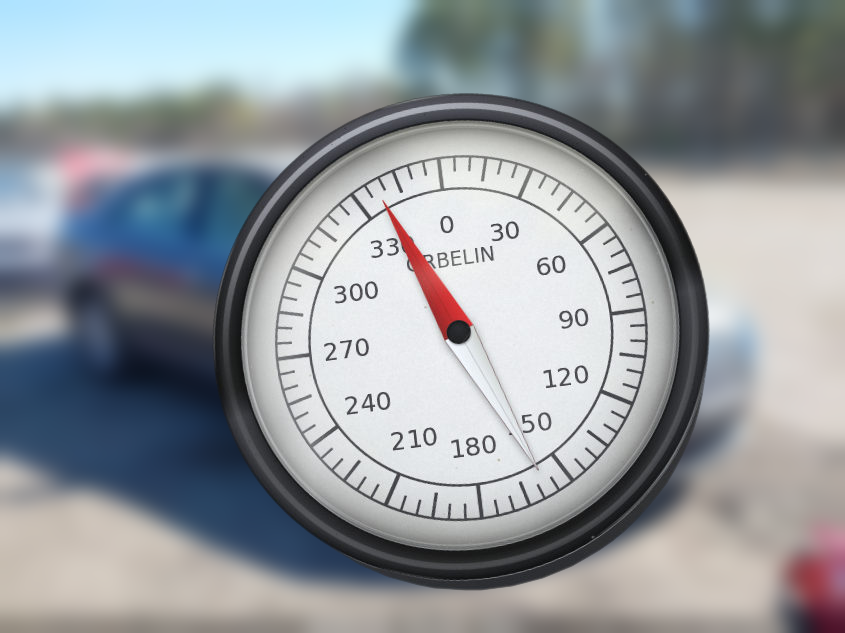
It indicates 337.5
